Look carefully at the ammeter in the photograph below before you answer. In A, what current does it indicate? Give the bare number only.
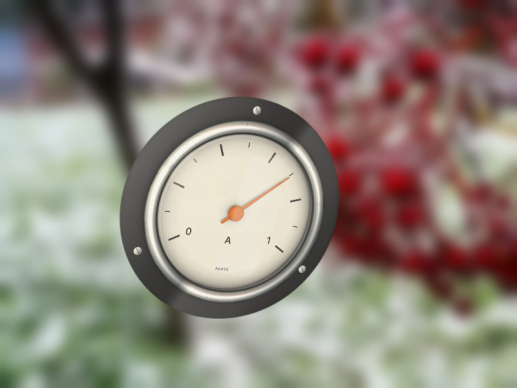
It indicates 0.7
